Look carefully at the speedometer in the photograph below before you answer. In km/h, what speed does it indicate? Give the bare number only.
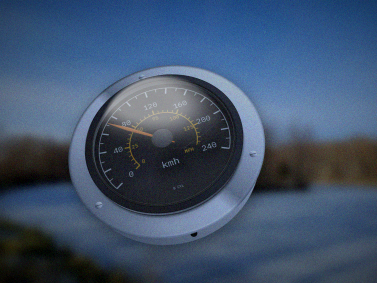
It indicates 70
